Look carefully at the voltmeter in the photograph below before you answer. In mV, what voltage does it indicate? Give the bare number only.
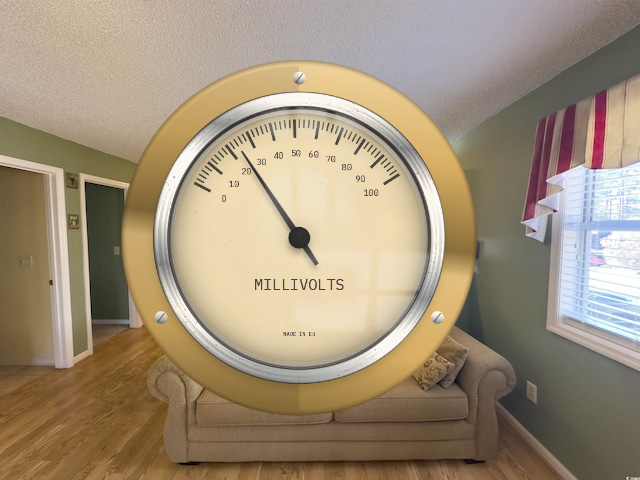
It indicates 24
